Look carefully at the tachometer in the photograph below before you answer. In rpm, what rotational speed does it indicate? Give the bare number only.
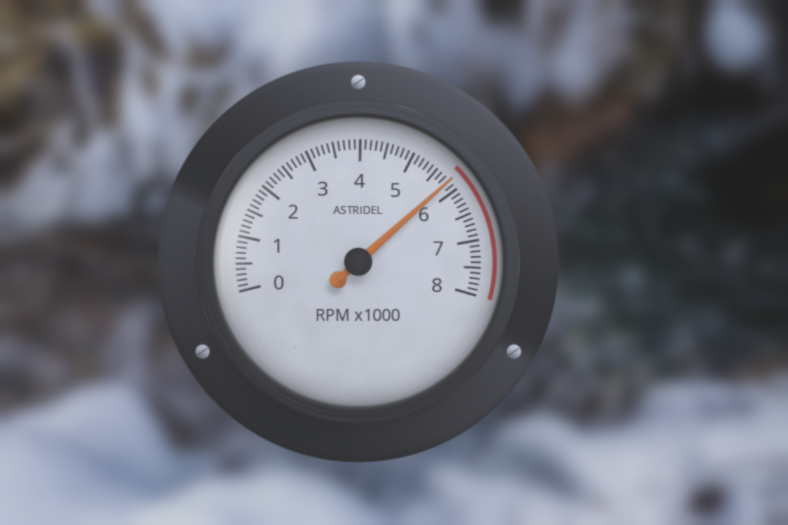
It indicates 5800
